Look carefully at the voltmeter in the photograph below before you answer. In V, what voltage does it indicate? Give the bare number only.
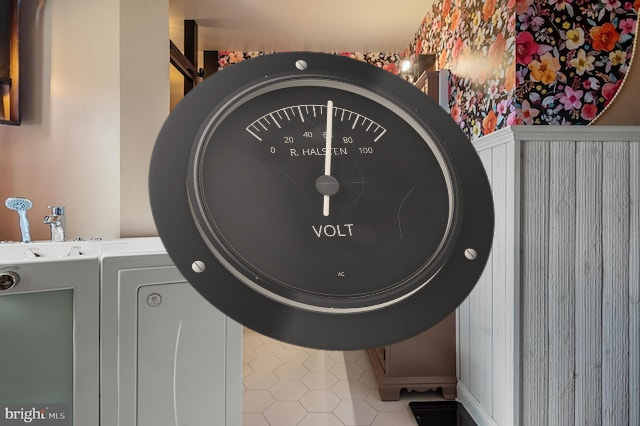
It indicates 60
